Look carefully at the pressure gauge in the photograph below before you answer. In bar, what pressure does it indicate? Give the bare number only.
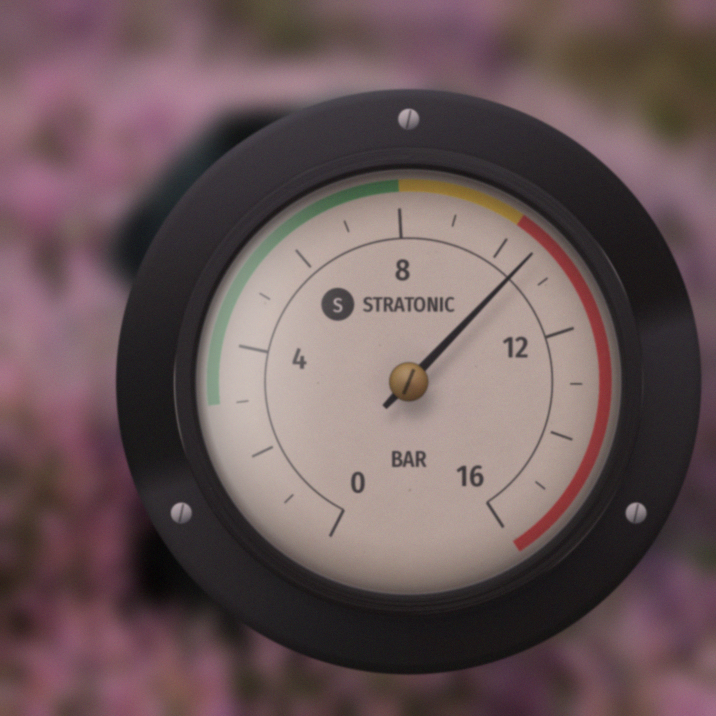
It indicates 10.5
